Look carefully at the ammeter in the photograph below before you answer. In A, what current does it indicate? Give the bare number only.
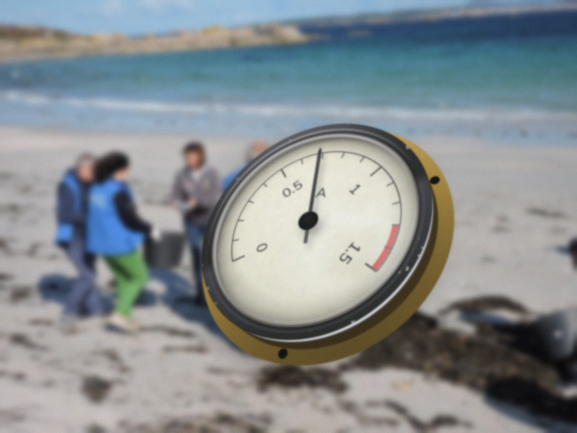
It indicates 0.7
